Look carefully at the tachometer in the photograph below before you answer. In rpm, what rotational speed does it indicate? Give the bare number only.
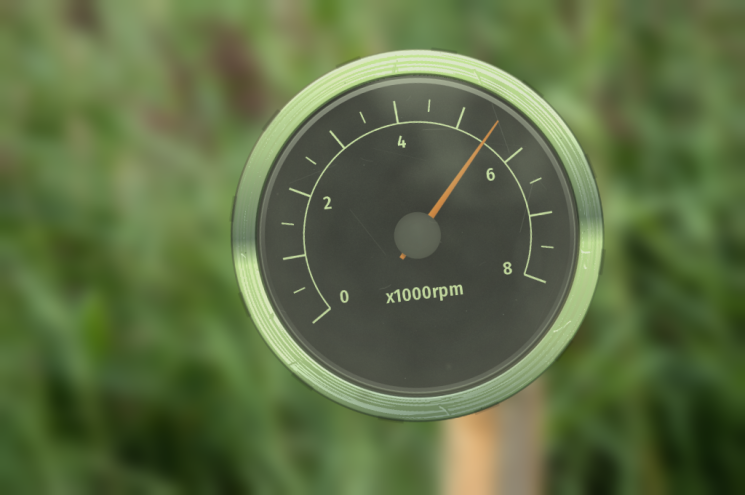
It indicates 5500
